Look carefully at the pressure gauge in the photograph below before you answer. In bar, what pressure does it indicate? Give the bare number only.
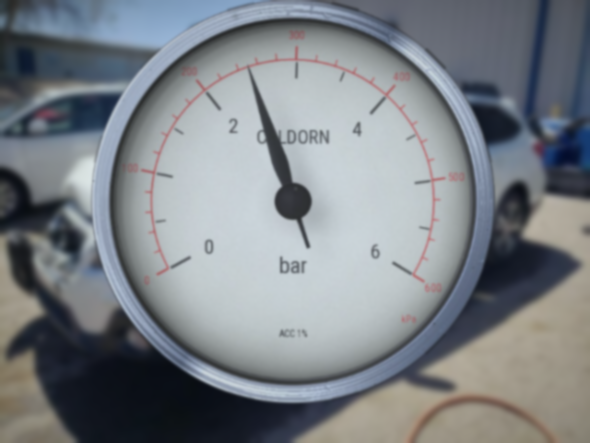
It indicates 2.5
